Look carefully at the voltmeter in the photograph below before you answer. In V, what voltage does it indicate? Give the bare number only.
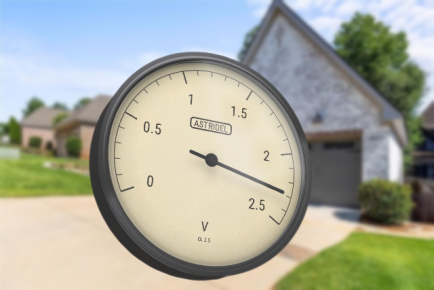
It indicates 2.3
